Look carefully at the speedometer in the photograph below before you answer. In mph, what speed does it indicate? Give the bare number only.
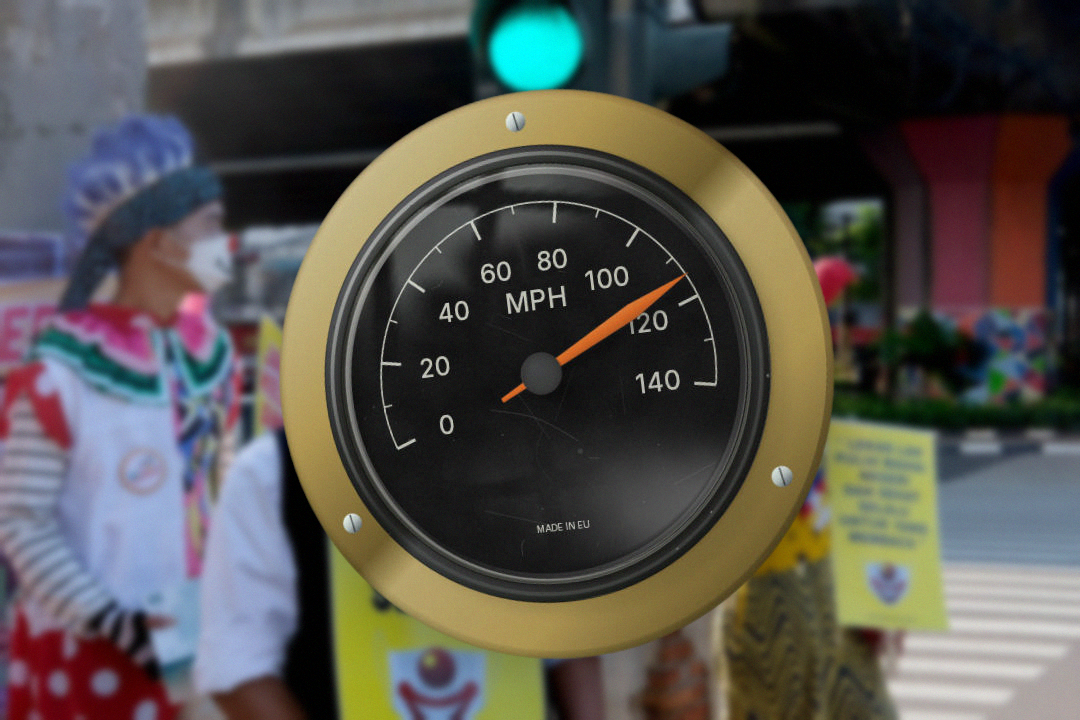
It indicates 115
